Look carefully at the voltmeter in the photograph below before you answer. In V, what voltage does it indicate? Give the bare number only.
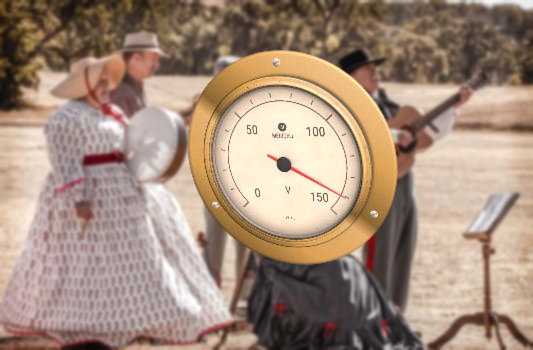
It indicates 140
